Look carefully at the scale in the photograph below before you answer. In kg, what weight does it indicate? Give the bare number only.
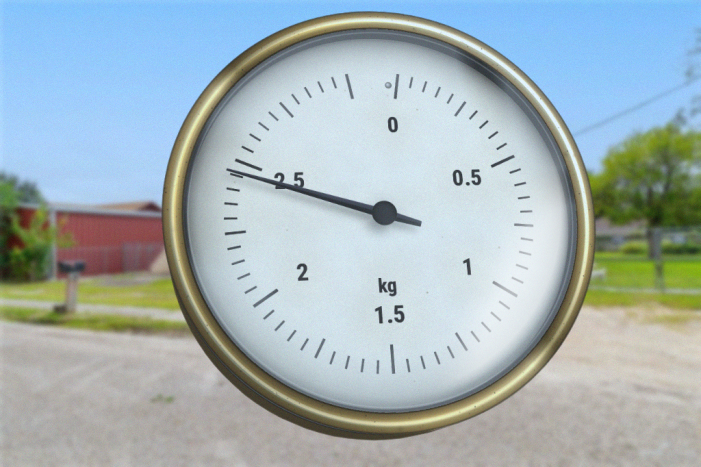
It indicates 2.45
